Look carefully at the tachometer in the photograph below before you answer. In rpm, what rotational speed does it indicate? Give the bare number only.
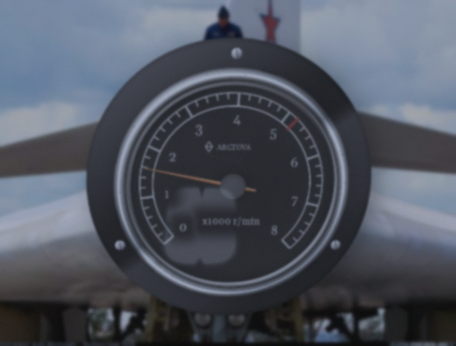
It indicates 1600
